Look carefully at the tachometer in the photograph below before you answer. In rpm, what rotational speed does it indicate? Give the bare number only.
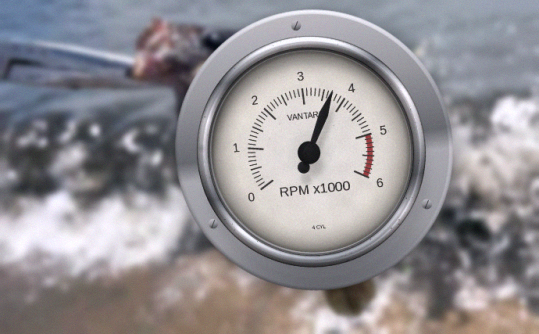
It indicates 3700
